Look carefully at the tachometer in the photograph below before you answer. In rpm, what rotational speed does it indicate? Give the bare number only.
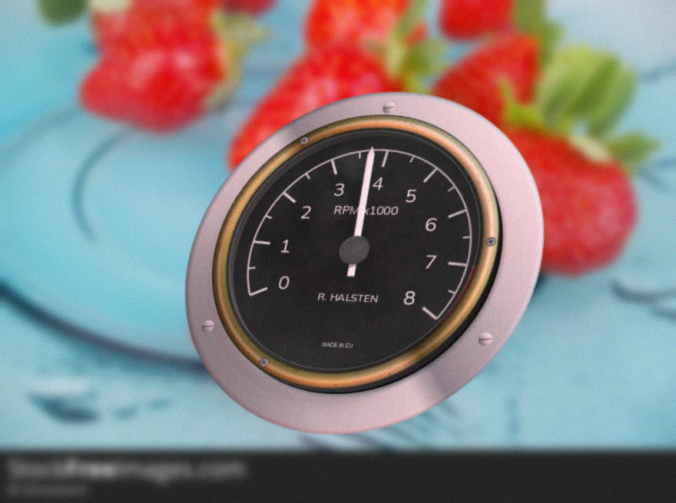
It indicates 3750
